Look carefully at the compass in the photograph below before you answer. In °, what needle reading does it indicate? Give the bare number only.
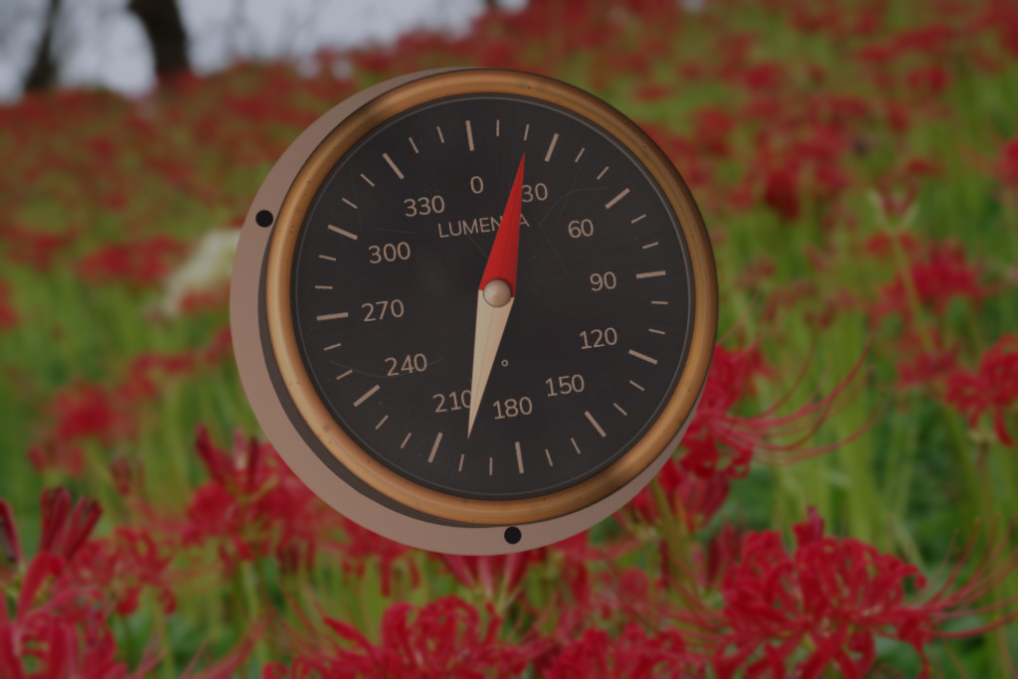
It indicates 20
